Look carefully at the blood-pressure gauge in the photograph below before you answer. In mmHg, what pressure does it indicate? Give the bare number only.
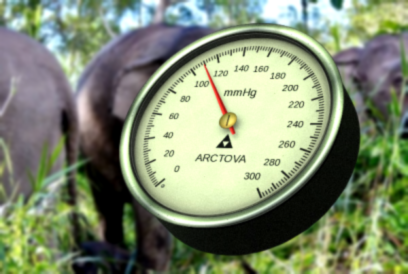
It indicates 110
